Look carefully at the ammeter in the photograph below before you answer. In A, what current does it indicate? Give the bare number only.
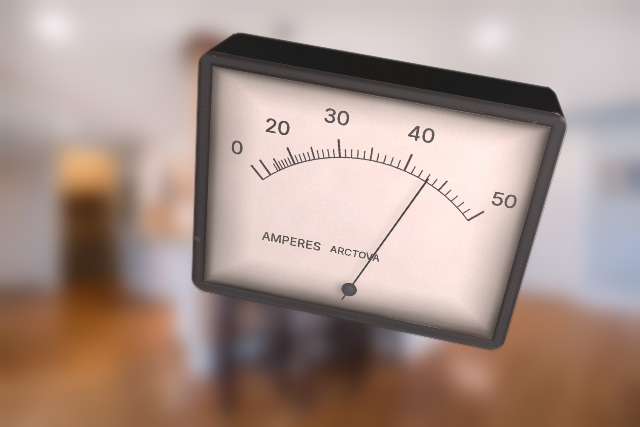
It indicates 43
